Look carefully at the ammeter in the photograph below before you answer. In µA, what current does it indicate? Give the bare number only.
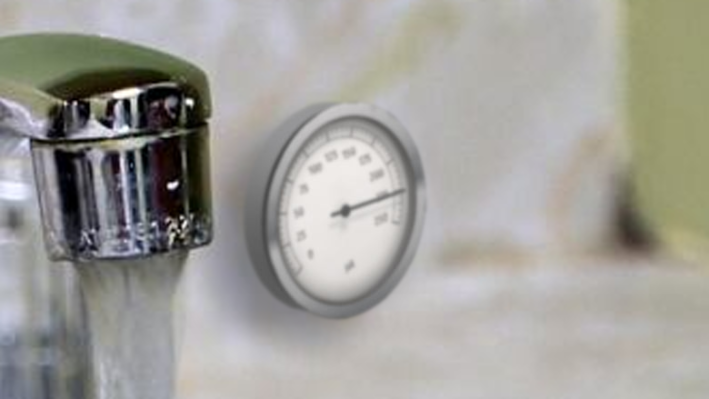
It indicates 225
